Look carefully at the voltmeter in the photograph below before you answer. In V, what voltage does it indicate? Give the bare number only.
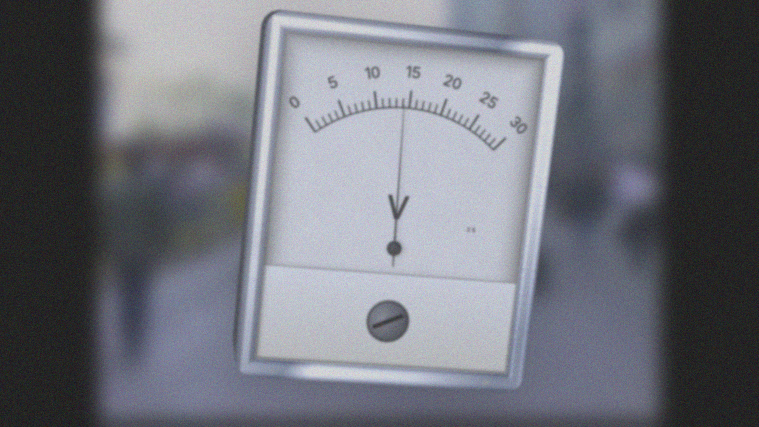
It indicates 14
